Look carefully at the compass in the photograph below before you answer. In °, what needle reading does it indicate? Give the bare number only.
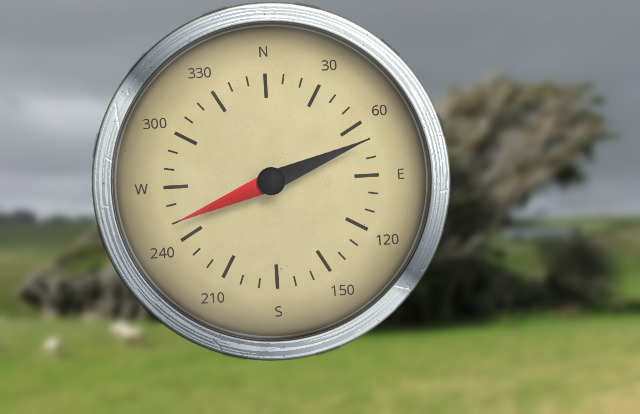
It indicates 250
